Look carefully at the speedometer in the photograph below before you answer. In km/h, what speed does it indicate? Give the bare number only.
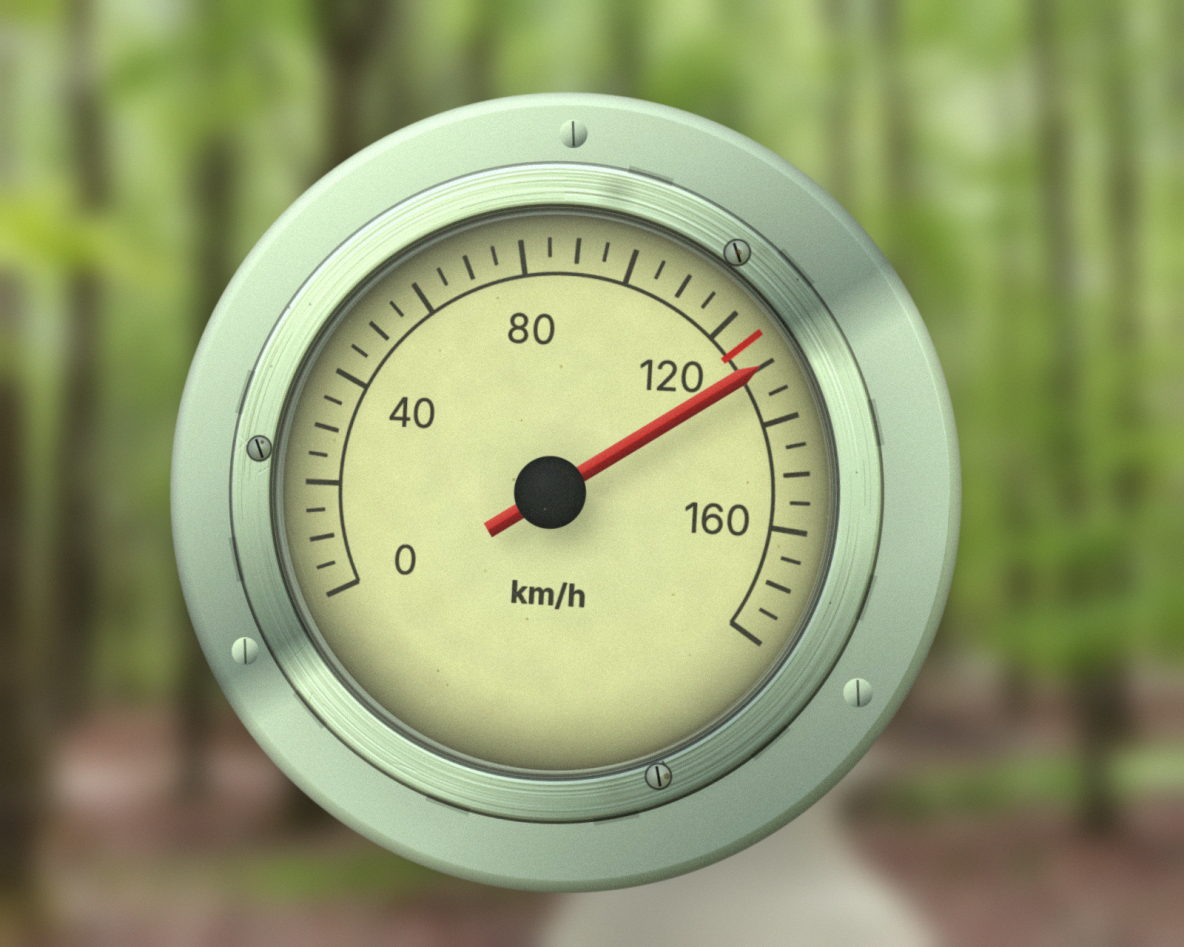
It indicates 130
